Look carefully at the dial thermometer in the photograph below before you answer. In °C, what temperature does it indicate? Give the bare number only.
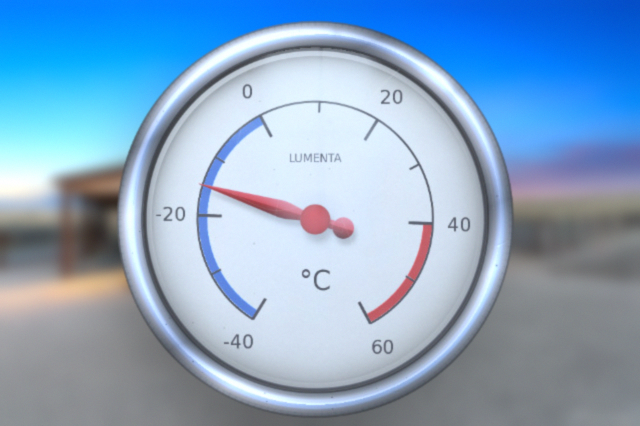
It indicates -15
